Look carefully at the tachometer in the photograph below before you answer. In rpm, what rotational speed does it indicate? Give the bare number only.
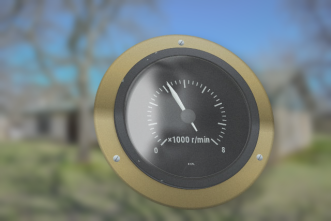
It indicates 3200
